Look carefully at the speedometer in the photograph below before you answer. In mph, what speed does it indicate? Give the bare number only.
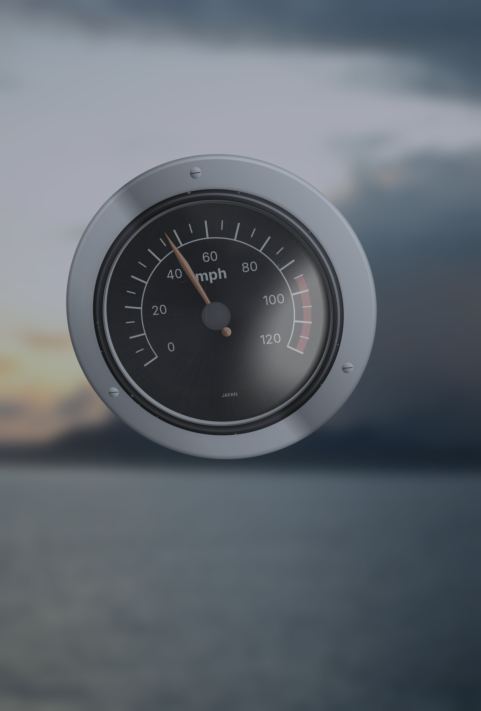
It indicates 47.5
